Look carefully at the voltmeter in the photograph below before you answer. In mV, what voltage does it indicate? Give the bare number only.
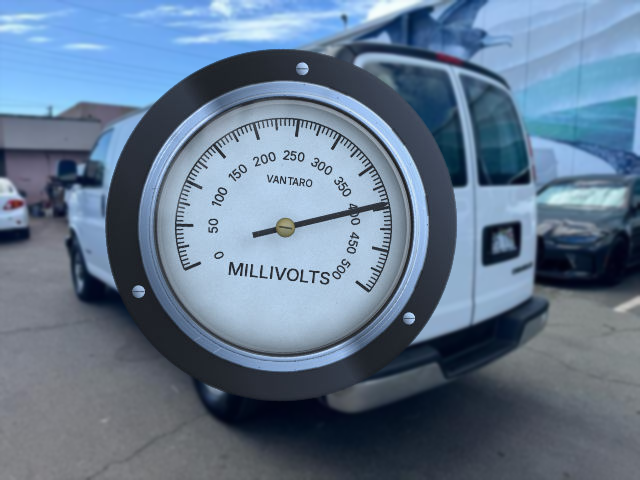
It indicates 395
